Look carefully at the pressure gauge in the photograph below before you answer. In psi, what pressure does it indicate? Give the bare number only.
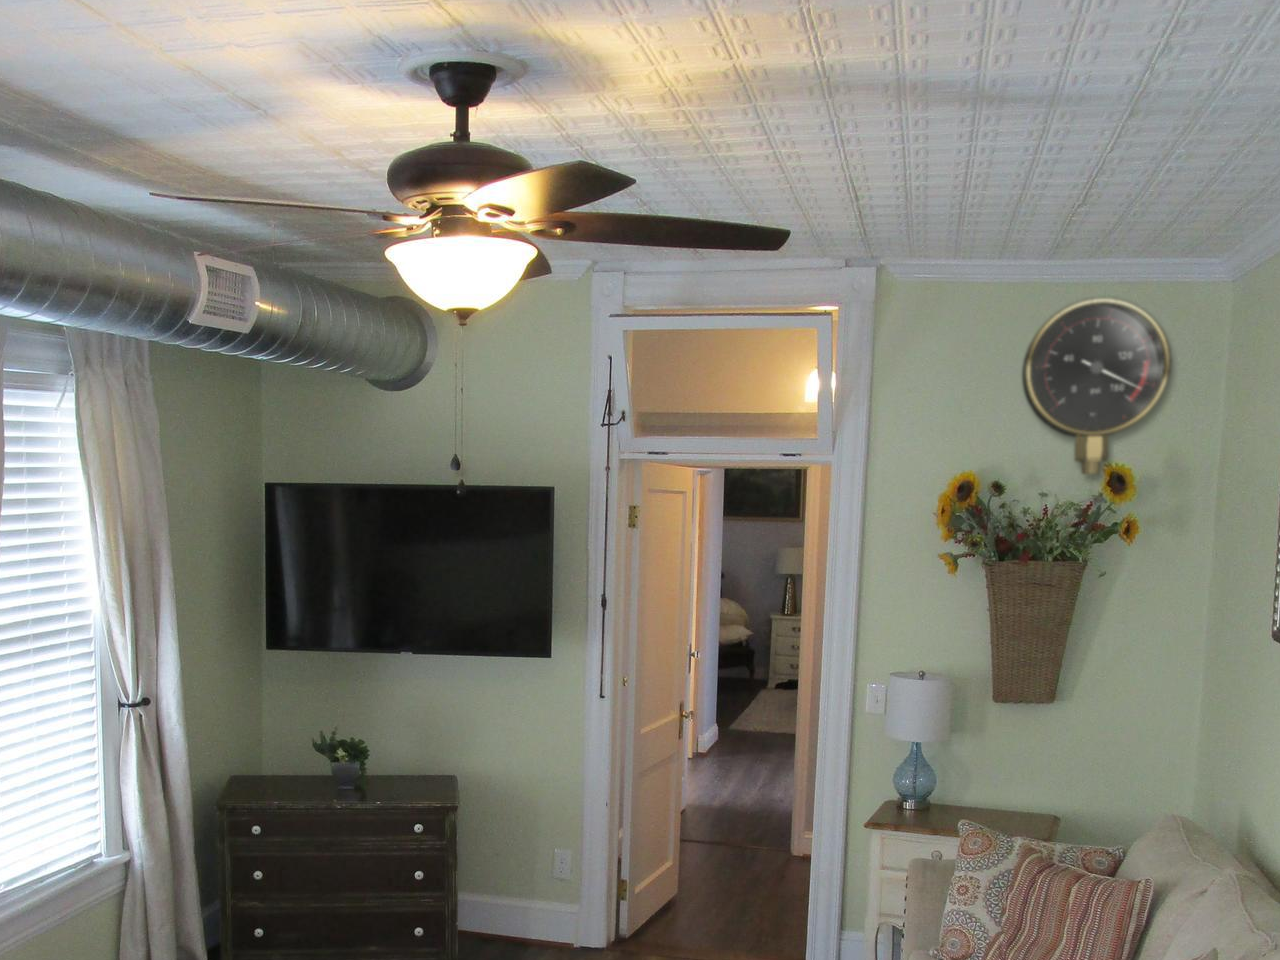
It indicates 150
